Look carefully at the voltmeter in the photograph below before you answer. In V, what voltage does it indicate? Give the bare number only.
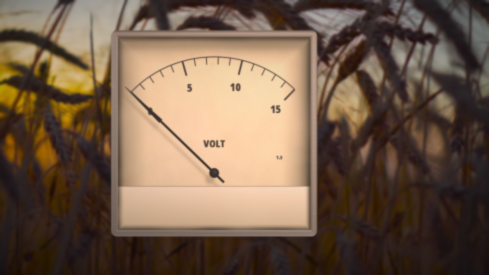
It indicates 0
